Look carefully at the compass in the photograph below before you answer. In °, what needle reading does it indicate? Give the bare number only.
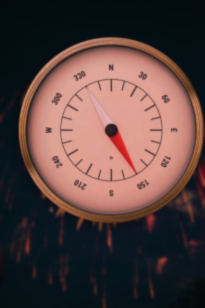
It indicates 150
